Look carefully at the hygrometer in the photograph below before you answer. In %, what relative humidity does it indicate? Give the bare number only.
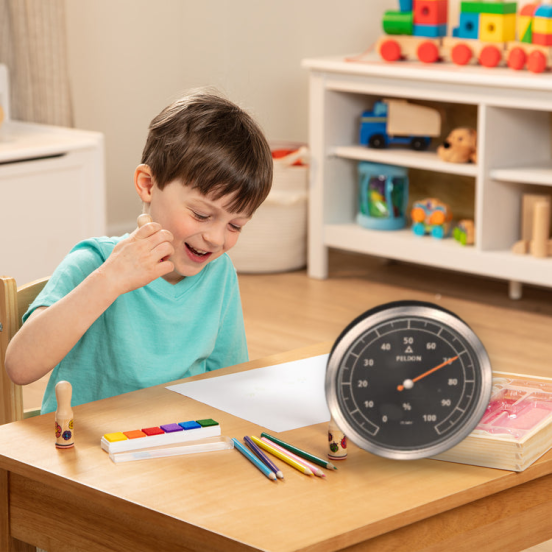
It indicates 70
